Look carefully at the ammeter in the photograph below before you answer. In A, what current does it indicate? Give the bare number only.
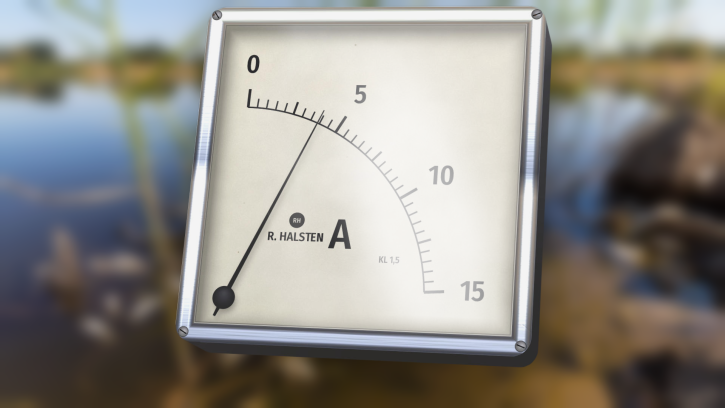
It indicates 4
